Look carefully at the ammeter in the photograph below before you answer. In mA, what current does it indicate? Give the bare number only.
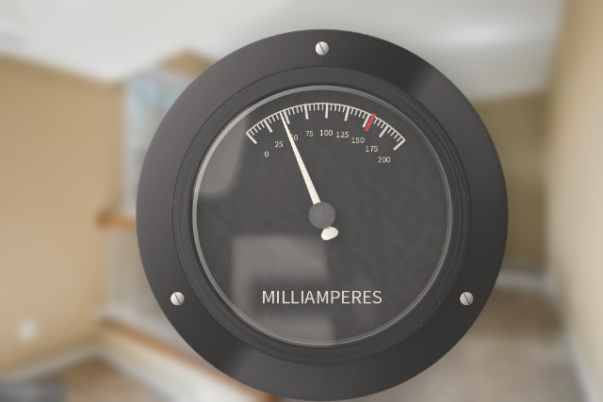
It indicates 45
